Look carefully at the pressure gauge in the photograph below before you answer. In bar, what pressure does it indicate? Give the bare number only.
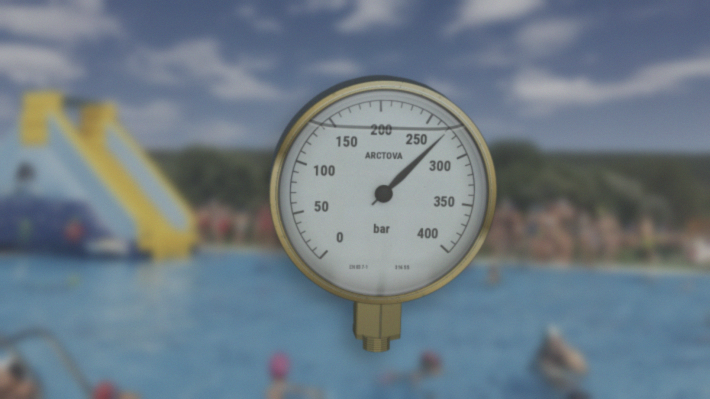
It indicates 270
